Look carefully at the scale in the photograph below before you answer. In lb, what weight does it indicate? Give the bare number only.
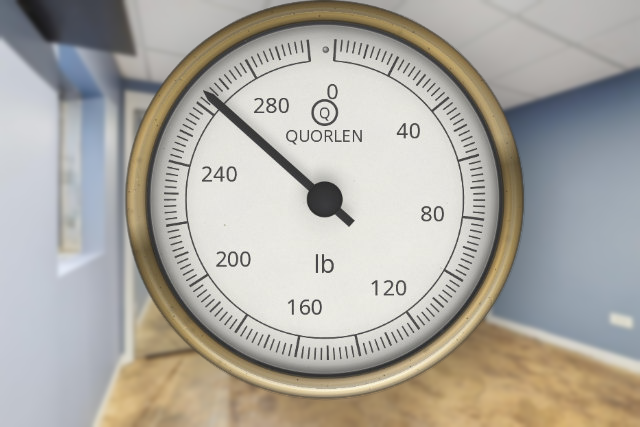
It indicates 264
